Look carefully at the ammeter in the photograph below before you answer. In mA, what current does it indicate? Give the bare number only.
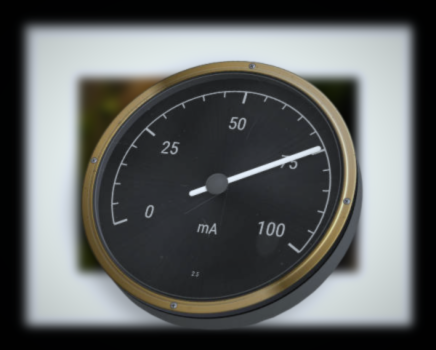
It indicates 75
